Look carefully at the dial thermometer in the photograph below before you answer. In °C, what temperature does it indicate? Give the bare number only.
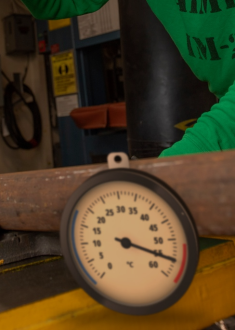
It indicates 55
